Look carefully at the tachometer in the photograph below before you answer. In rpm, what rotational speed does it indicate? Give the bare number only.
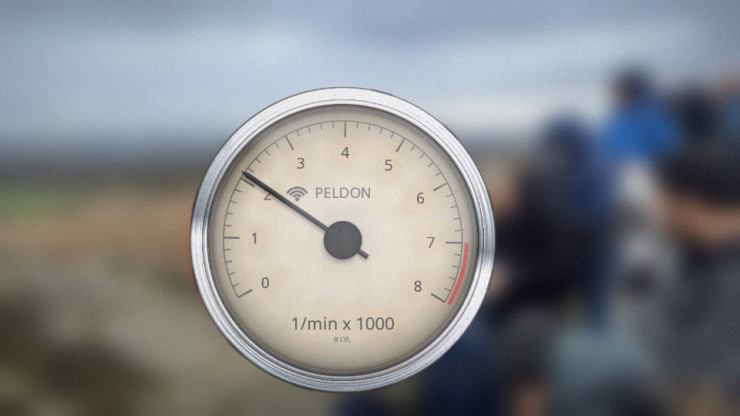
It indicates 2100
